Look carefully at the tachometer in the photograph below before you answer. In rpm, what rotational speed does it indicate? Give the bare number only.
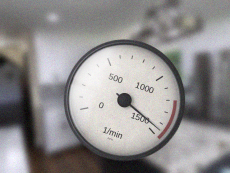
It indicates 1450
